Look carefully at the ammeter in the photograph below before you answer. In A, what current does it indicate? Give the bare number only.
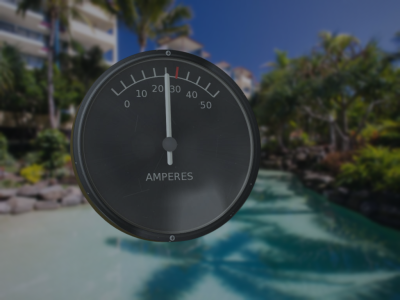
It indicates 25
